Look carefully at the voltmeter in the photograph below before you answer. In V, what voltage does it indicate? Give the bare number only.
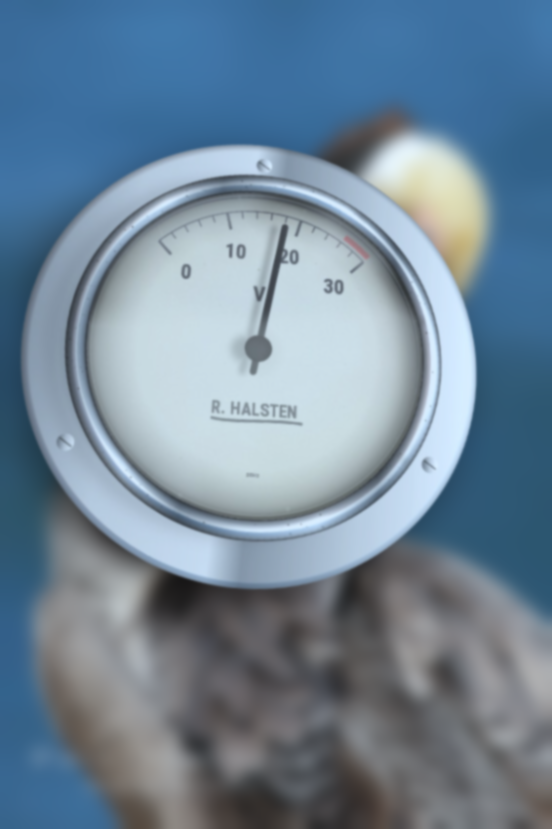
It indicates 18
